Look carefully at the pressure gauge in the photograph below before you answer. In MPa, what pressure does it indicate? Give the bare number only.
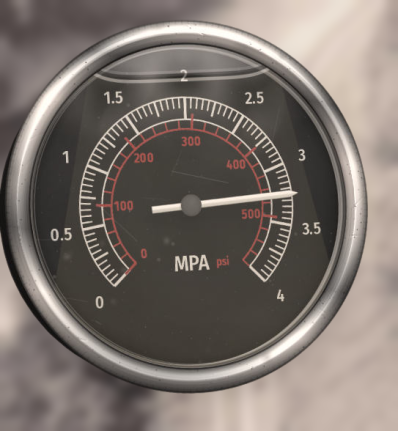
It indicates 3.25
